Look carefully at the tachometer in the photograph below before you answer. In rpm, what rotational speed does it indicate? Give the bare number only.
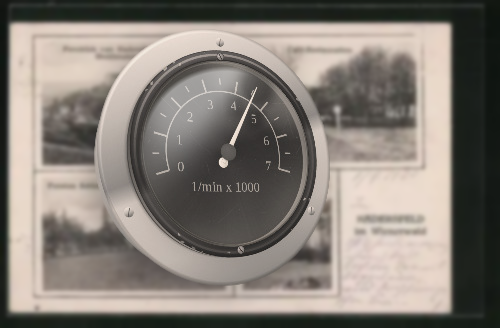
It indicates 4500
